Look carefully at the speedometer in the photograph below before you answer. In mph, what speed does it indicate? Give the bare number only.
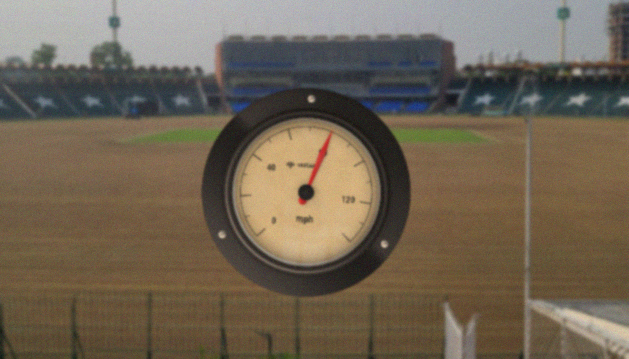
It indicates 80
